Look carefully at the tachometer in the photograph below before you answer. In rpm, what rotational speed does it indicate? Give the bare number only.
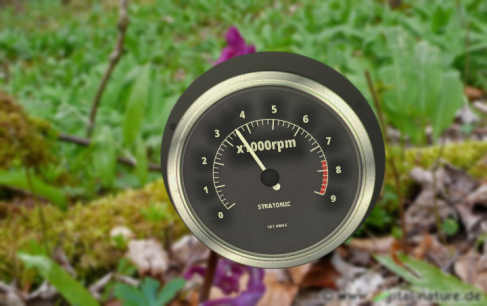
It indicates 3600
